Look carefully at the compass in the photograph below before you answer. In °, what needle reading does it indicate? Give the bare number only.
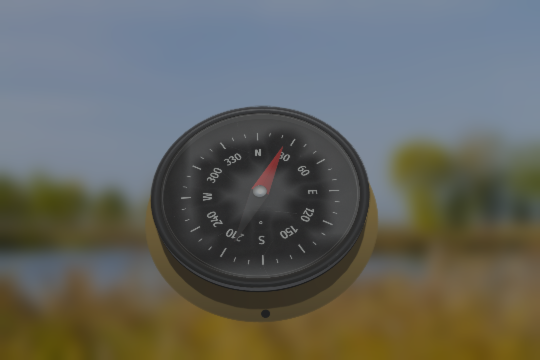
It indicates 25
